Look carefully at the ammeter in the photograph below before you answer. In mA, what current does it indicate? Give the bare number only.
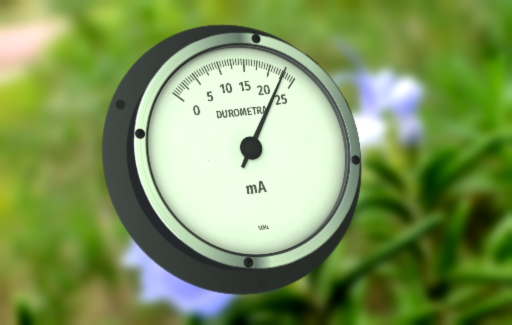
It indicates 22.5
